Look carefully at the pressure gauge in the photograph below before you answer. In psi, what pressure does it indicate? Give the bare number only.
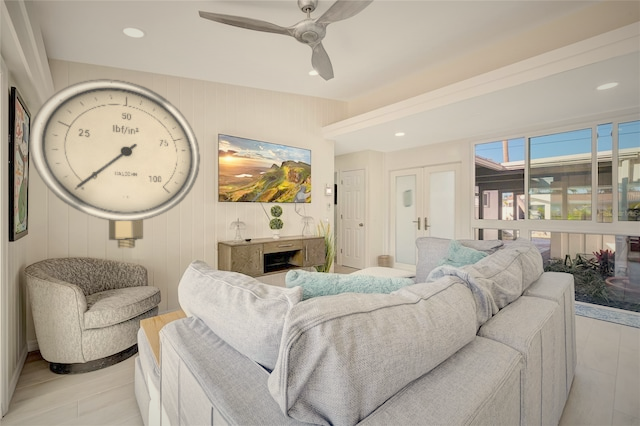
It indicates 0
